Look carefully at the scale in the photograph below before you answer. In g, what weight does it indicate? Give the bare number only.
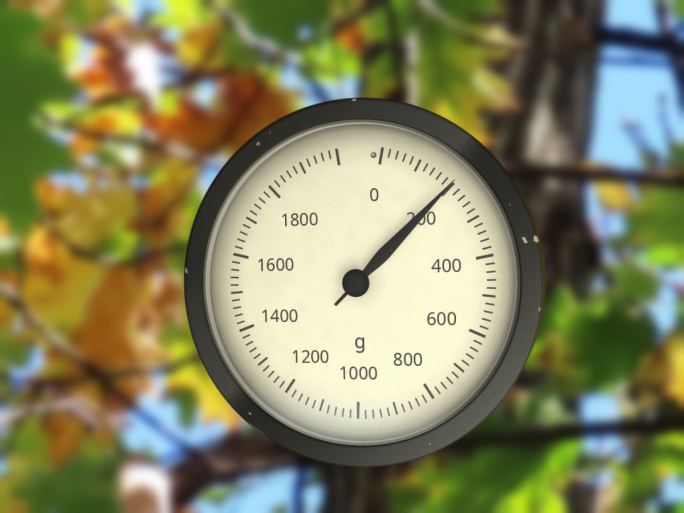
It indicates 200
